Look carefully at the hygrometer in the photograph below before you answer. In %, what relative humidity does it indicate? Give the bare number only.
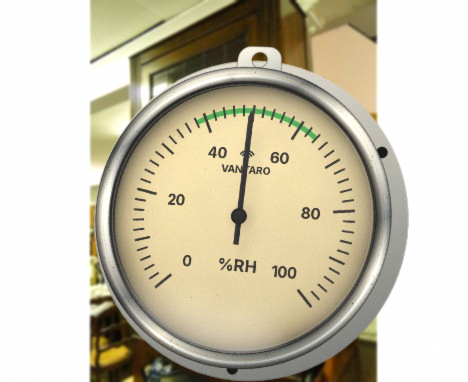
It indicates 50
